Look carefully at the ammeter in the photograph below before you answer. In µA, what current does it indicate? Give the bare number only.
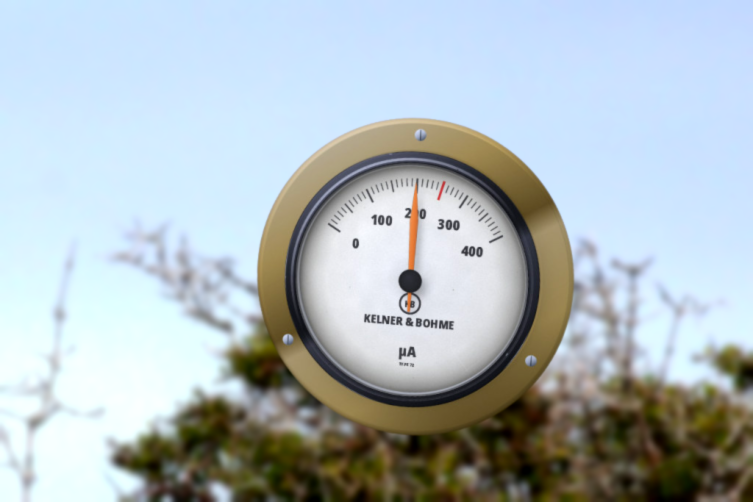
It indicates 200
